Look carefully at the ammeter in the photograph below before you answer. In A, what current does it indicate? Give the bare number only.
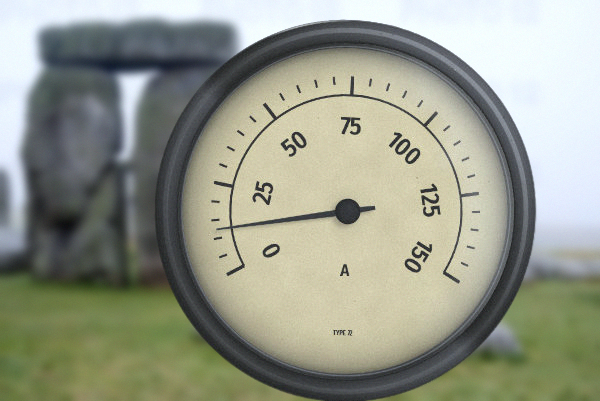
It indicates 12.5
